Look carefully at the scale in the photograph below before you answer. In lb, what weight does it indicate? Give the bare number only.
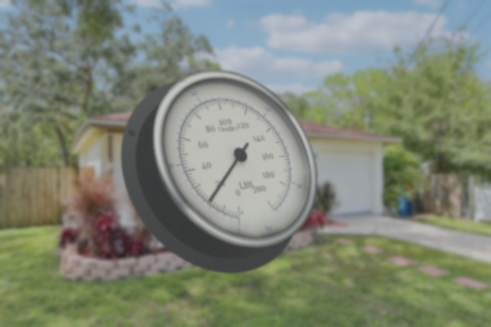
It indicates 20
